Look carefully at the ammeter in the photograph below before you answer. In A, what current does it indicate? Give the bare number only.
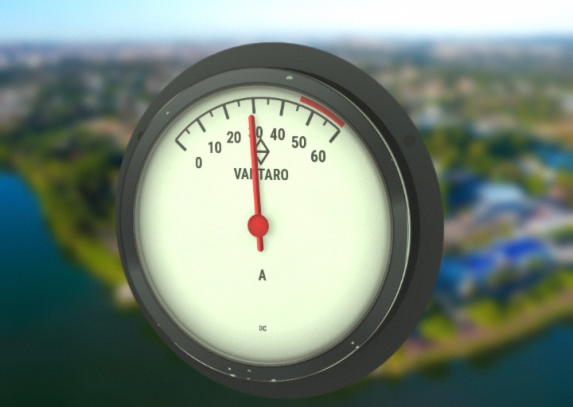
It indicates 30
